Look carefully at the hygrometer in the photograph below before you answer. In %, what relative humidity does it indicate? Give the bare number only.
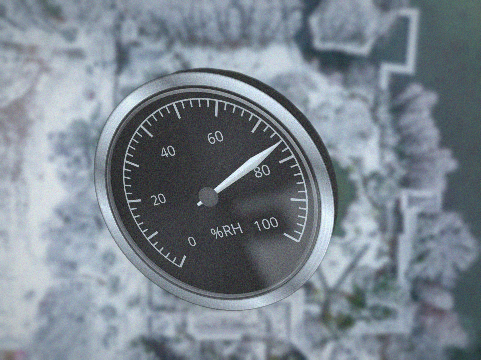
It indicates 76
